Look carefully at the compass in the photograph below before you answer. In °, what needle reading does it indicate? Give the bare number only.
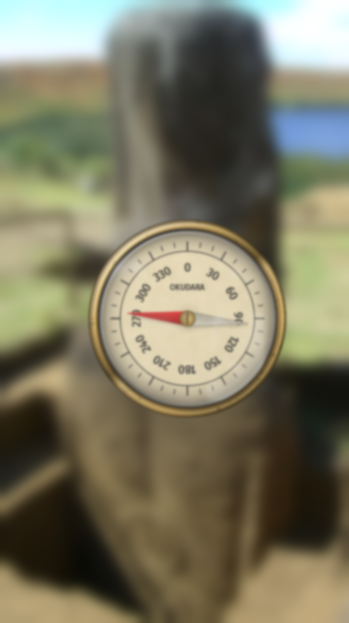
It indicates 275
